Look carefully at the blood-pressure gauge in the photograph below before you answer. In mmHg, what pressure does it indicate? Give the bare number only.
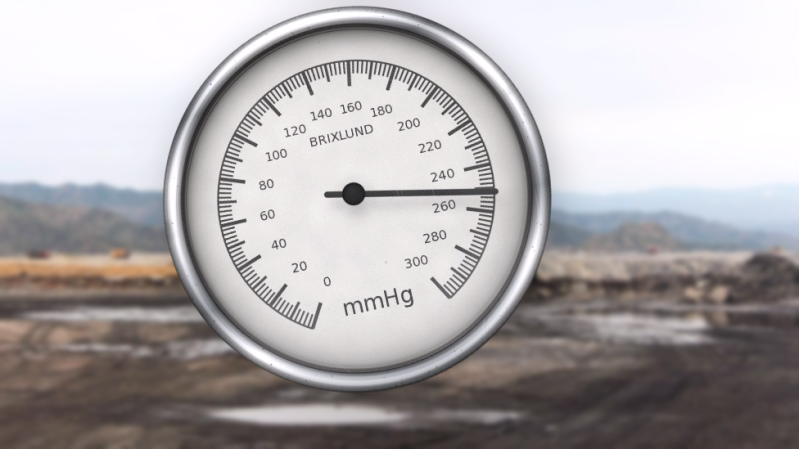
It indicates 252
